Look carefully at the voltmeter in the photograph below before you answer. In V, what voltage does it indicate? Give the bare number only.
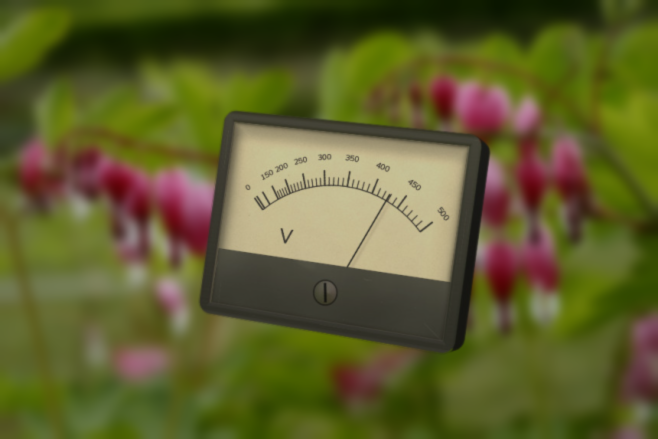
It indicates 430
